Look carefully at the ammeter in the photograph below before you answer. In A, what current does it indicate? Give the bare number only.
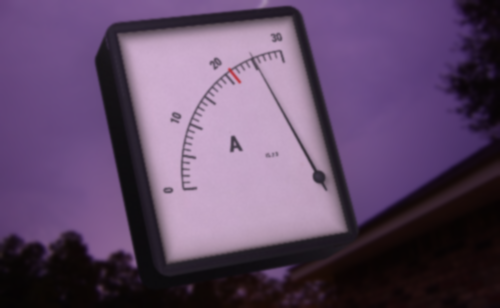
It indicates 25
